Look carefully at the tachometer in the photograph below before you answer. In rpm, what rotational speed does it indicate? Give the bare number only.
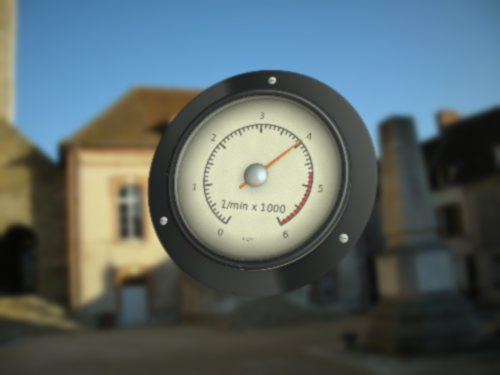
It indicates 4000
